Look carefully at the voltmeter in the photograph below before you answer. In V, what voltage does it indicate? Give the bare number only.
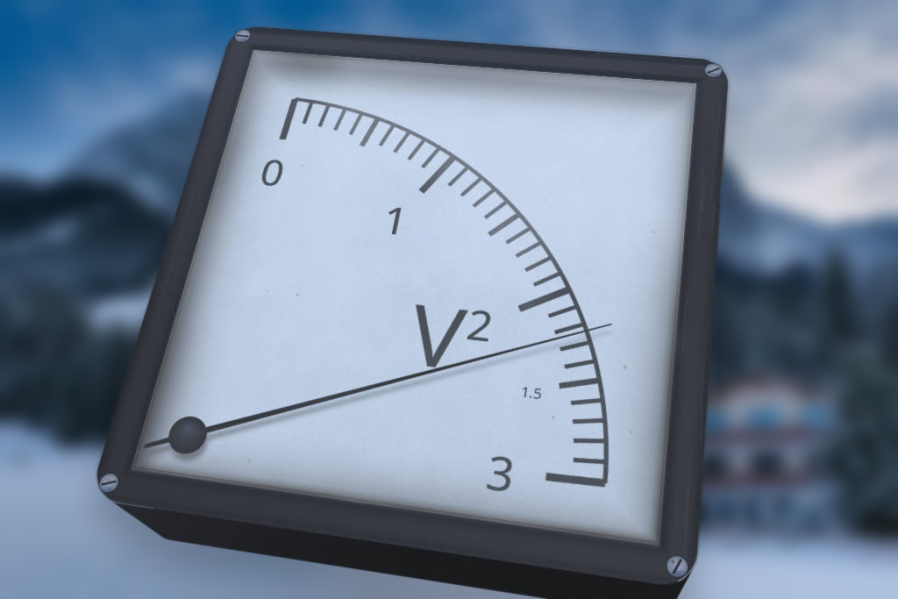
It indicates 2.25
